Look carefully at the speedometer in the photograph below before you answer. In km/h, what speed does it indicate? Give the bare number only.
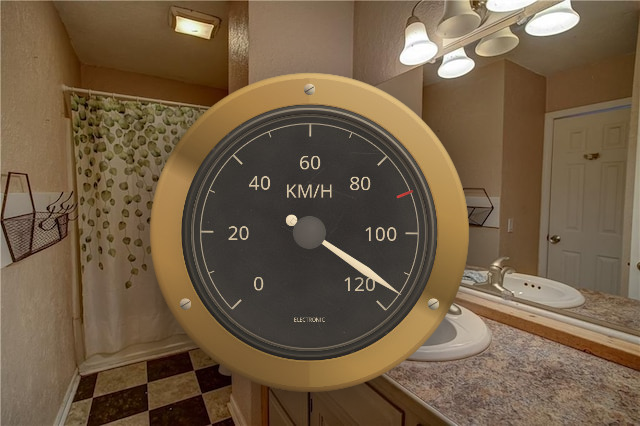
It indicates 115
